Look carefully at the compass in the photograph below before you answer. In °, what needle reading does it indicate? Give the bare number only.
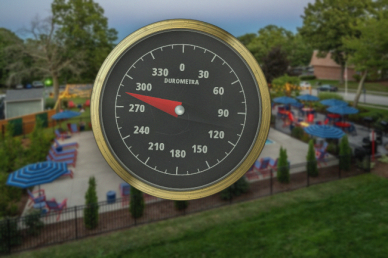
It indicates 285
